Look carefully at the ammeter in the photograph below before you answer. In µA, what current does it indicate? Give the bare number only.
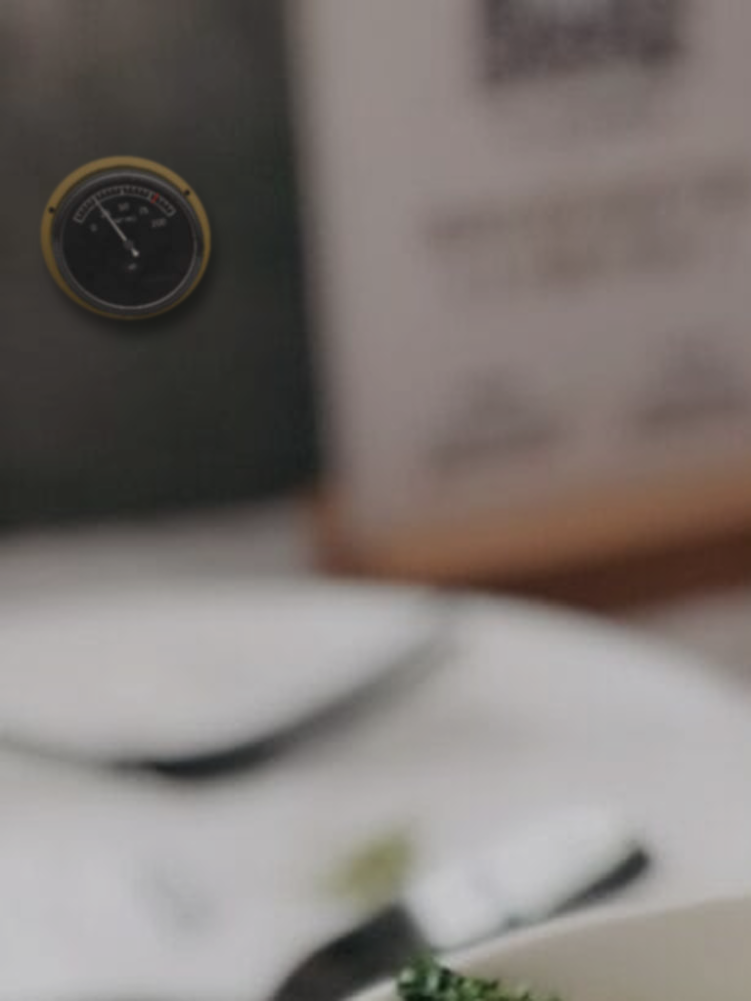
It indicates 25
